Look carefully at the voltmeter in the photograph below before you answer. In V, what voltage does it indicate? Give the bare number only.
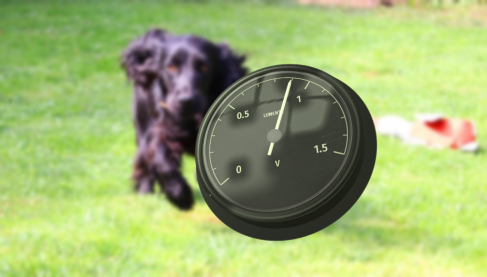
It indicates 0.9
